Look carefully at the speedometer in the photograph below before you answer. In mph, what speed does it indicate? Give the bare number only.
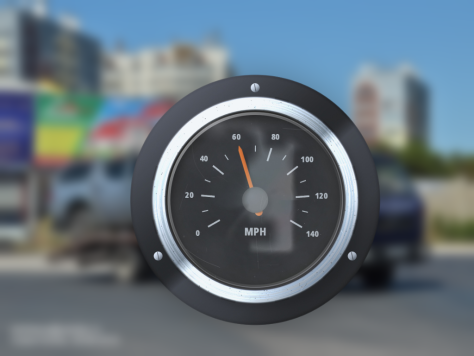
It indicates 60
